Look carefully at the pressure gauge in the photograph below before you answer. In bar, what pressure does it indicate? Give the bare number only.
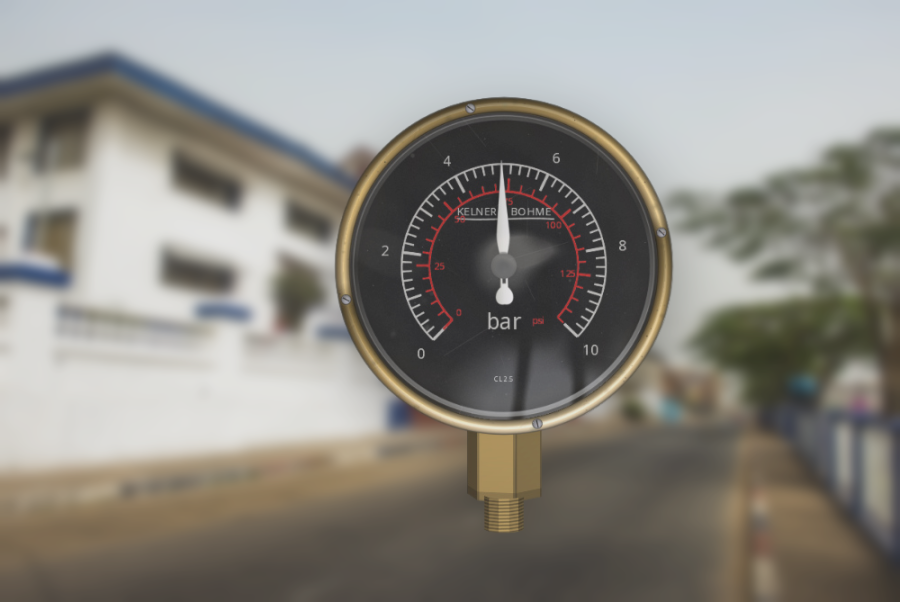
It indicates 5
